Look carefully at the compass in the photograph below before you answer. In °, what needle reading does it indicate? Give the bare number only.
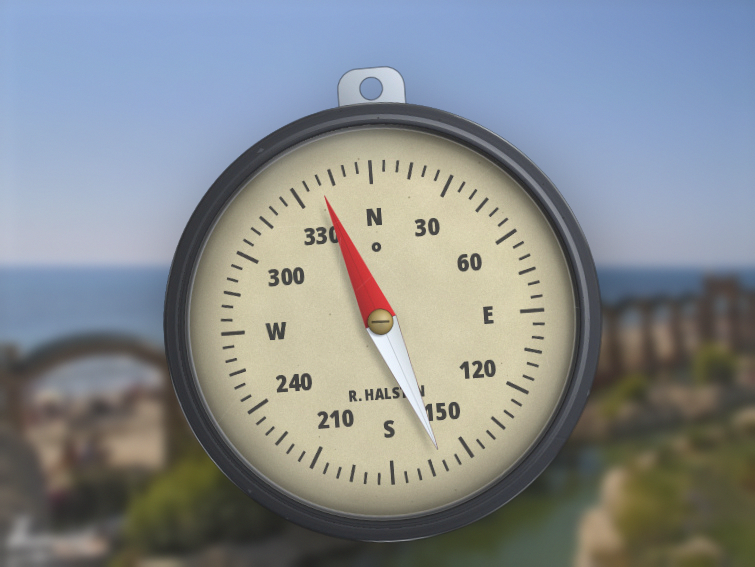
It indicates 340
